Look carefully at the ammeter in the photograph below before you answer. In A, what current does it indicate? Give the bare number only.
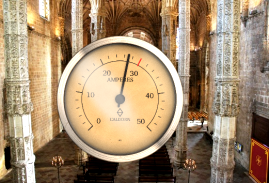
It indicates 27
